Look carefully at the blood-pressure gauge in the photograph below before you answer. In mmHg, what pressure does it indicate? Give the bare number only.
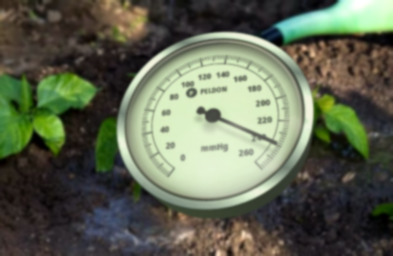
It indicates 240
